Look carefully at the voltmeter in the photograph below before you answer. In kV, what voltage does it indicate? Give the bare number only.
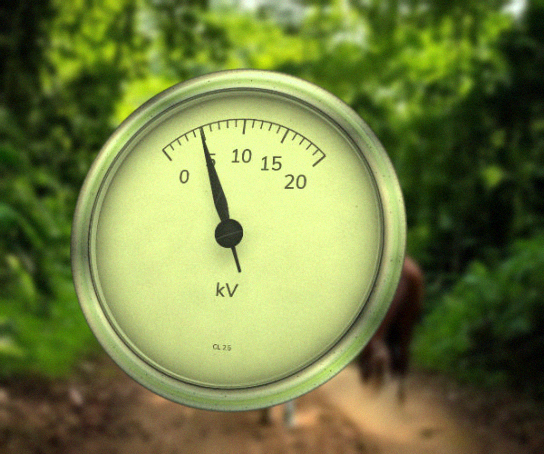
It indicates 5
